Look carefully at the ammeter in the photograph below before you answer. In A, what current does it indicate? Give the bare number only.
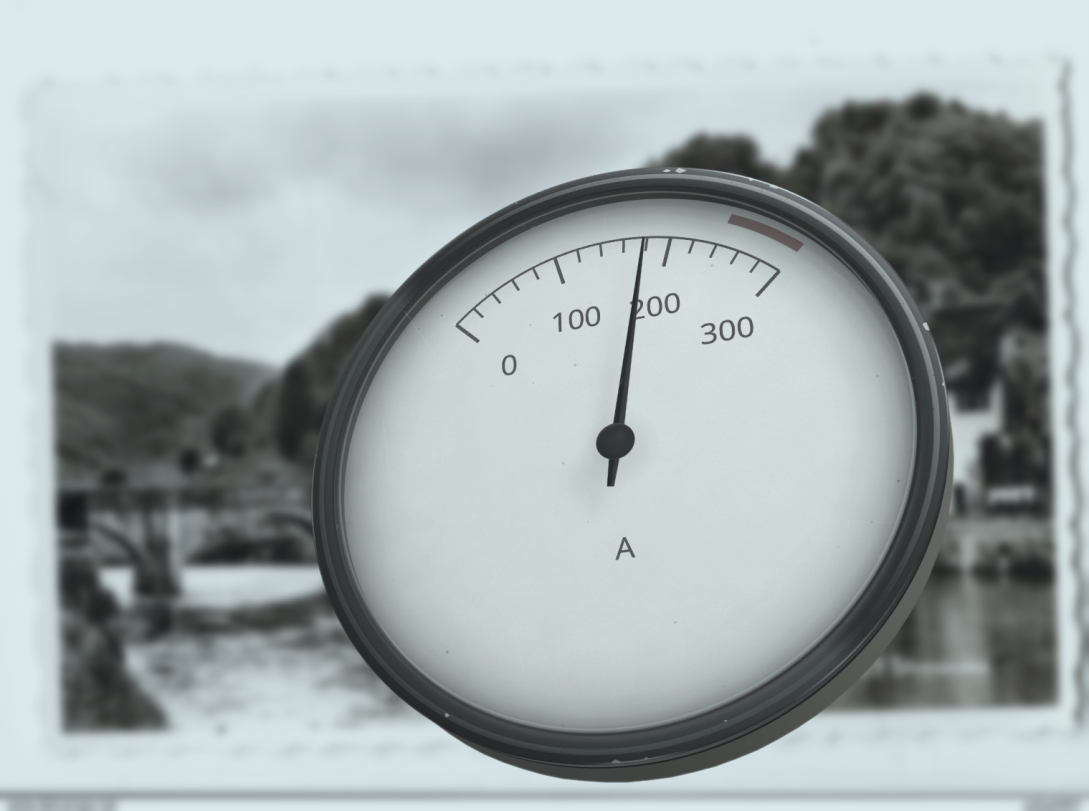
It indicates 180
